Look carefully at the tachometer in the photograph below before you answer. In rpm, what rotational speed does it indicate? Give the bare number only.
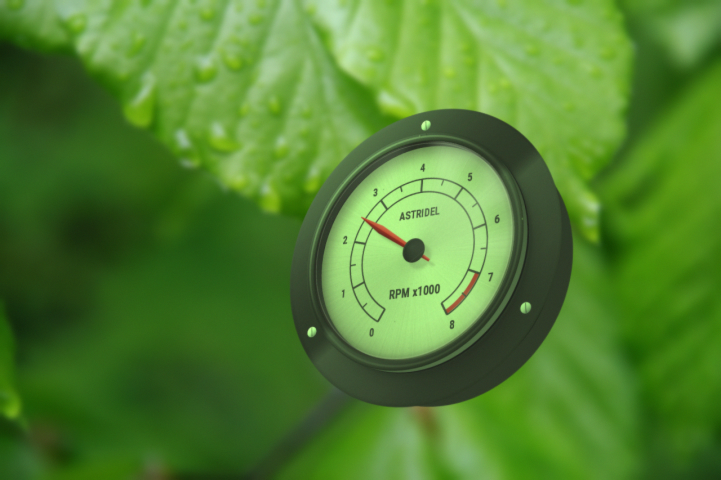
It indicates 2500
